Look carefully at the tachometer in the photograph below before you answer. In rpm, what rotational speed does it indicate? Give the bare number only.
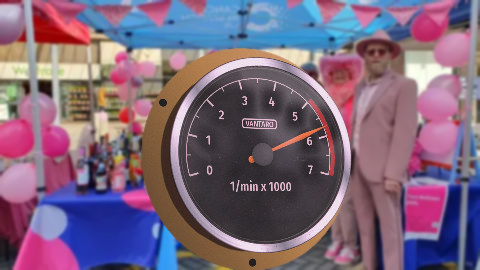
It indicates 5750
